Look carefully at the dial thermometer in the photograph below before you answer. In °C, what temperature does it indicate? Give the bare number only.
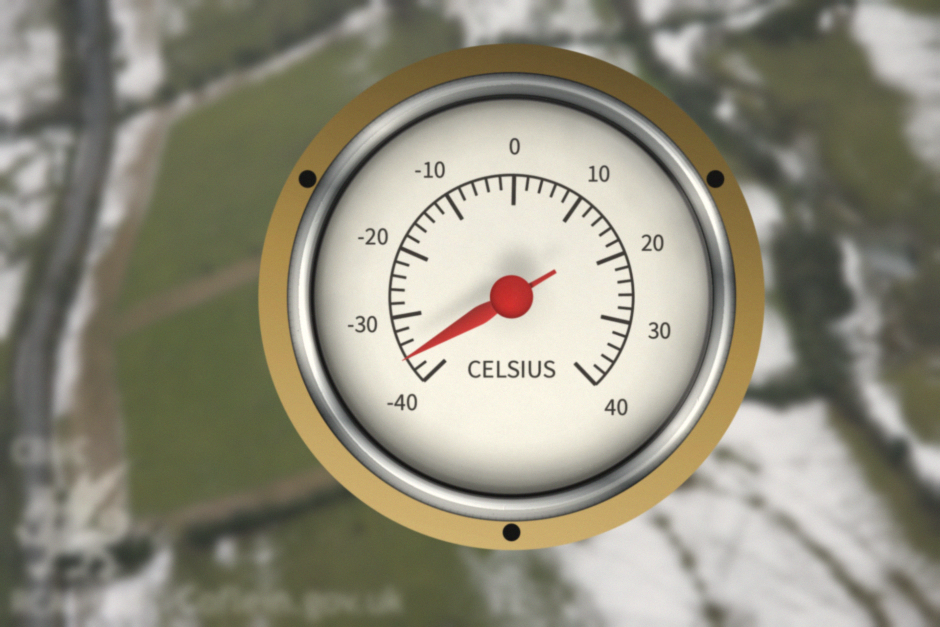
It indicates -36
